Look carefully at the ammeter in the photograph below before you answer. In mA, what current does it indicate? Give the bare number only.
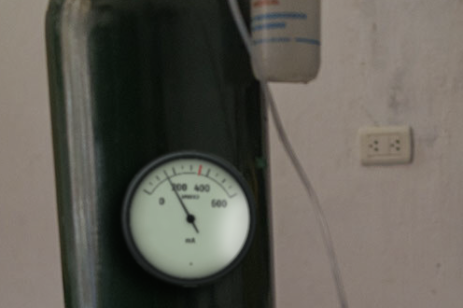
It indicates 150
